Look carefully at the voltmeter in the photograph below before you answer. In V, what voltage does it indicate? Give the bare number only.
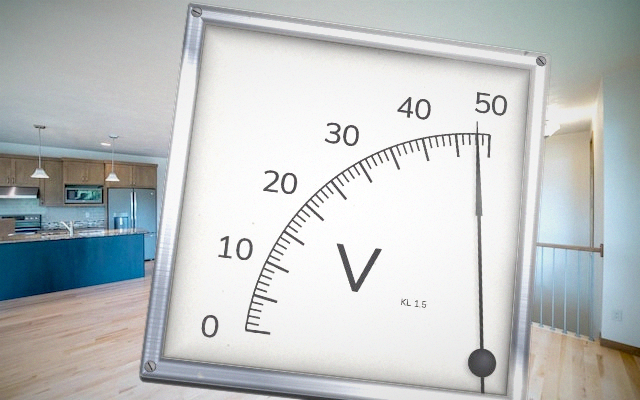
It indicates 48
